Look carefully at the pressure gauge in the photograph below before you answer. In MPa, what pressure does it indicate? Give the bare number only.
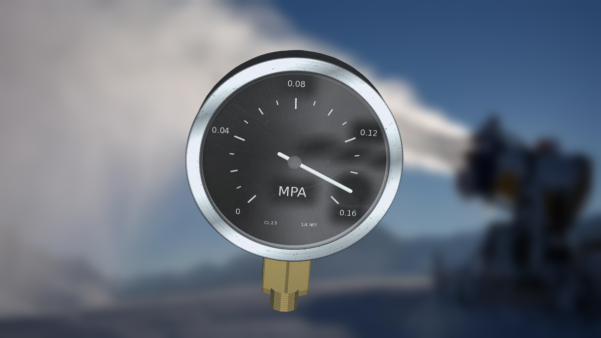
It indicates 0.15
